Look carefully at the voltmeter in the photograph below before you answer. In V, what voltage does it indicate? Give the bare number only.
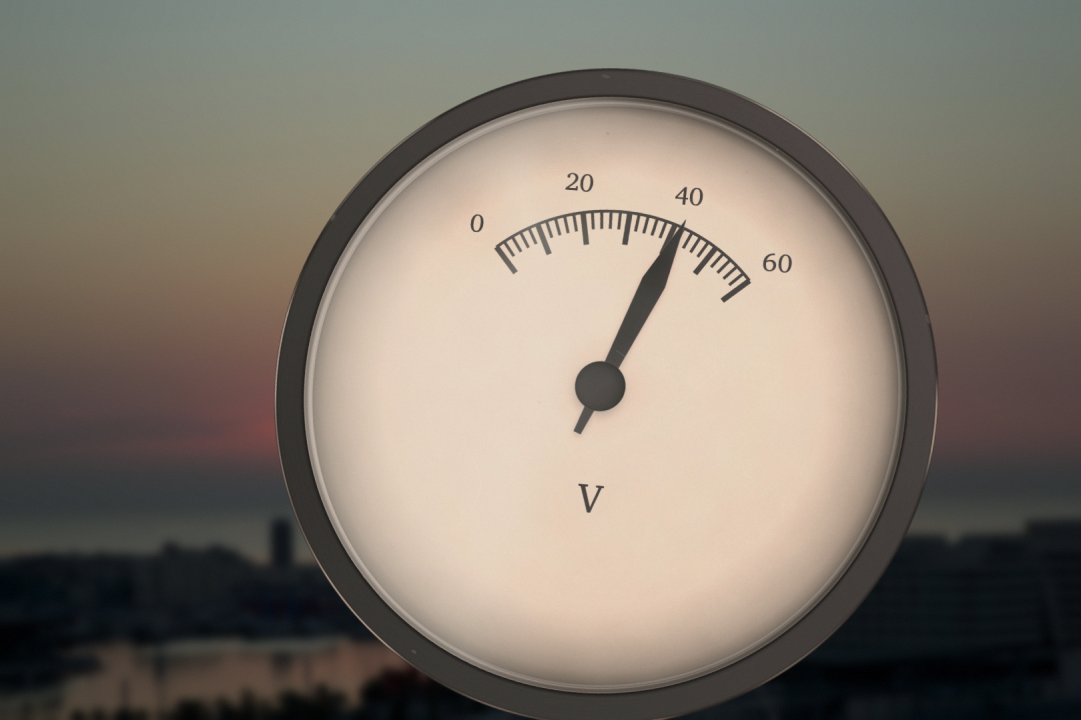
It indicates 42
